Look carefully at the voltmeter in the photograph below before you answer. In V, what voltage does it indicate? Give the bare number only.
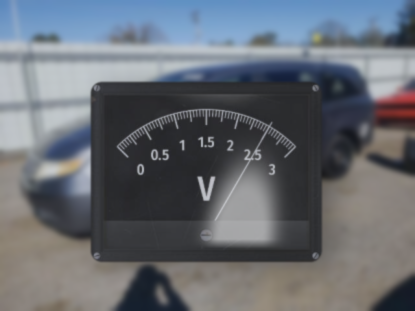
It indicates 2.5
